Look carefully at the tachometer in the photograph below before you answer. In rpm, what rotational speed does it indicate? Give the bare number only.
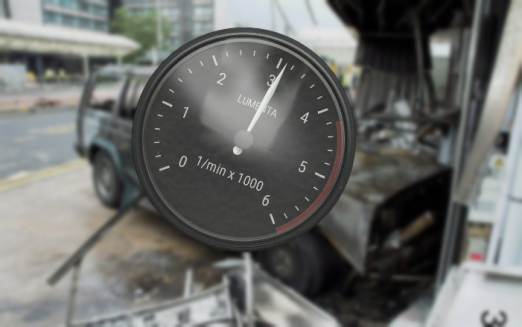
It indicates 3100
